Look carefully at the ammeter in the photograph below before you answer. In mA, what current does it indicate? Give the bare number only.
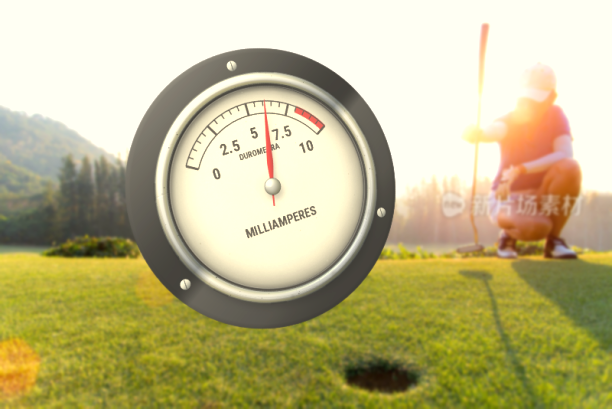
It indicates 6
